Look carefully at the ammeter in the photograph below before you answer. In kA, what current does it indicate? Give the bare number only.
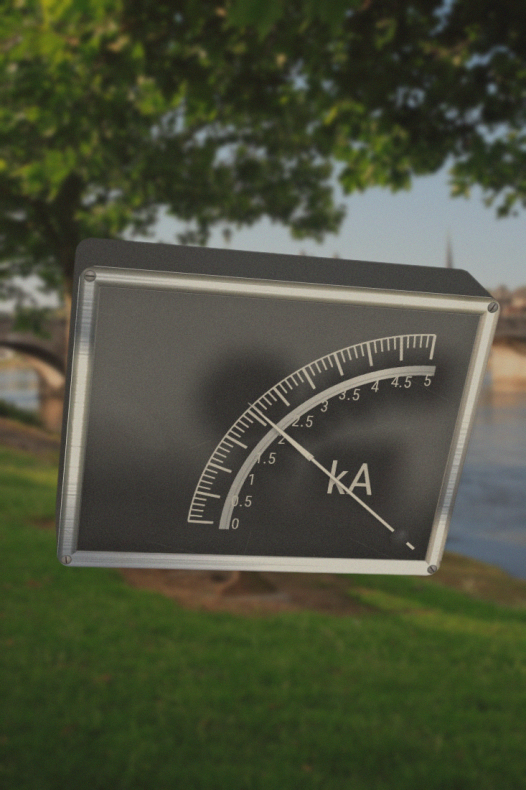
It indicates 2.1
